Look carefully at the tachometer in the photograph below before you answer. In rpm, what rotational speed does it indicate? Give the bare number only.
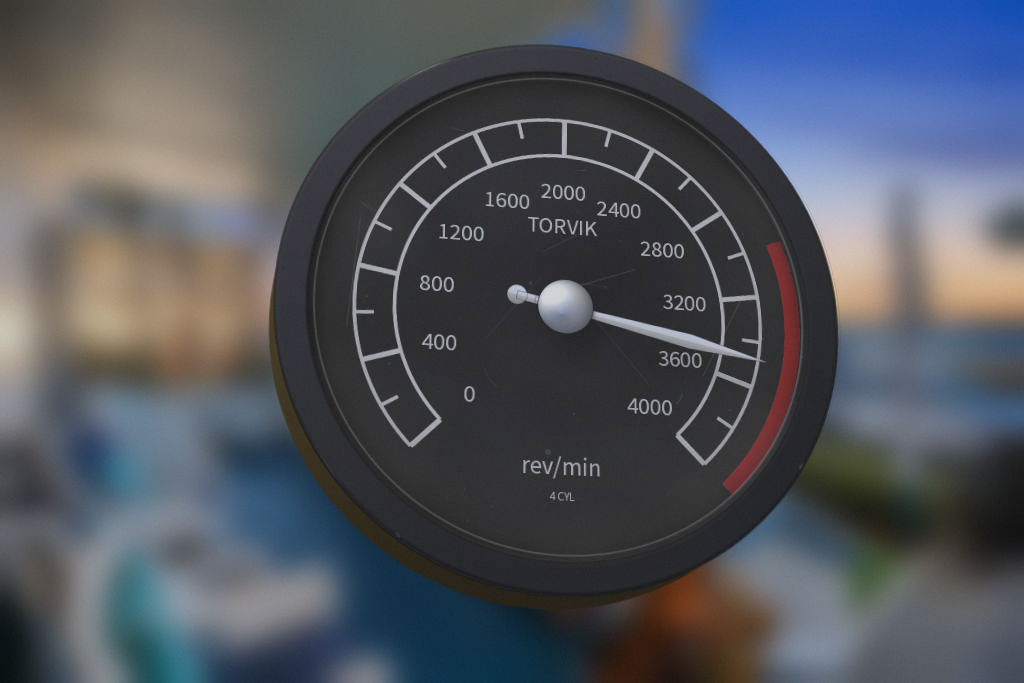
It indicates 3500
